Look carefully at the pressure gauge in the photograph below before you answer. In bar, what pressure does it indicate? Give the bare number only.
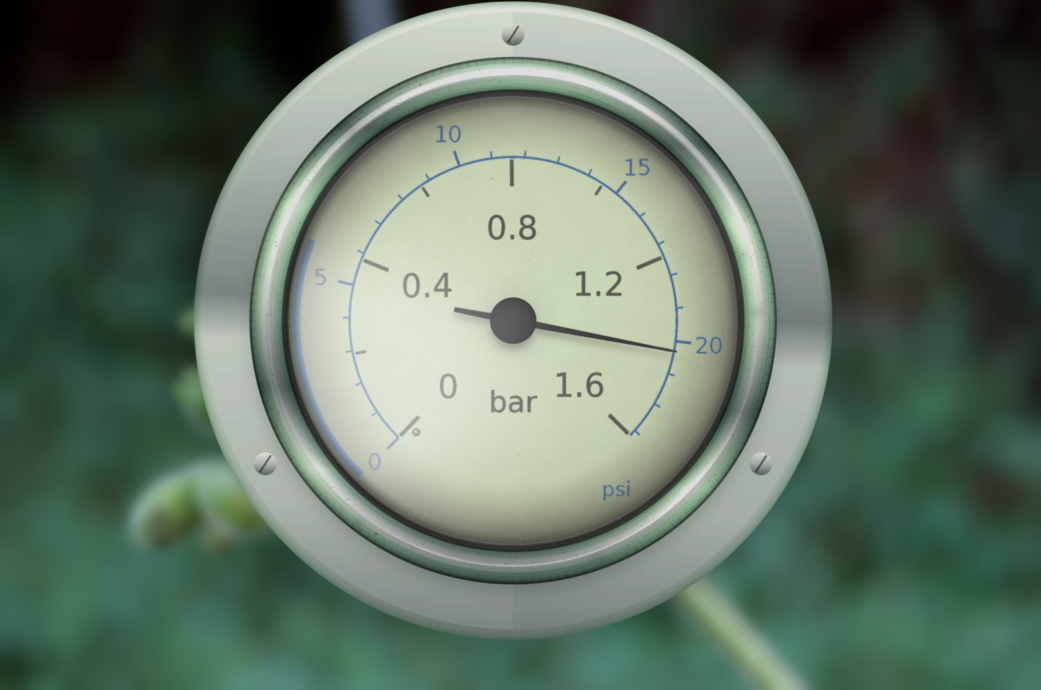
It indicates 1.4
